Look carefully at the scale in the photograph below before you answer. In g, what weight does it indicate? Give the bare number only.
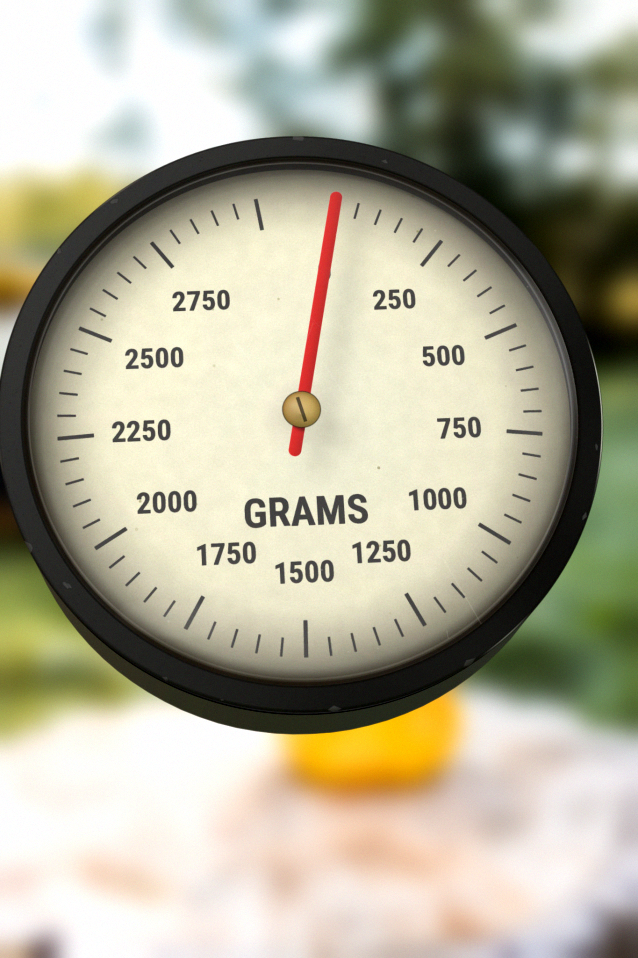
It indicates 0
